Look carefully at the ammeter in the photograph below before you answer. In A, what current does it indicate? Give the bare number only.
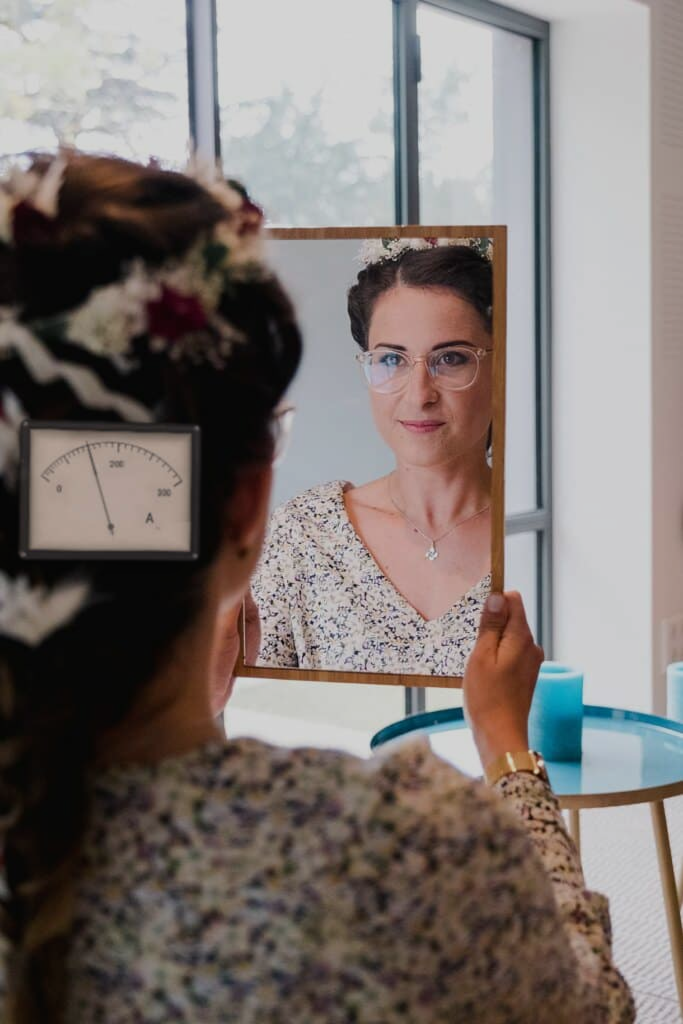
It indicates 150
